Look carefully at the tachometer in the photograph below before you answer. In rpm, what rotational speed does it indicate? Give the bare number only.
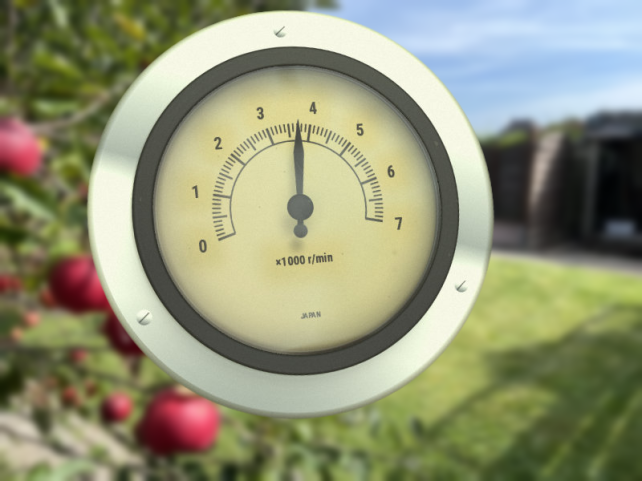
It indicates 3700
